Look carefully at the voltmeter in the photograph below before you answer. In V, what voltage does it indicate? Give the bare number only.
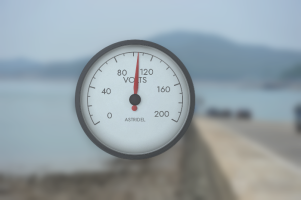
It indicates 105
